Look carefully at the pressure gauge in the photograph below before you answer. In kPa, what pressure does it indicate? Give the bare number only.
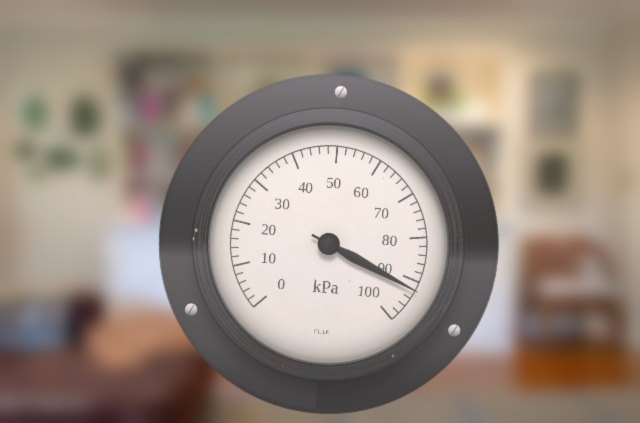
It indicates 92
